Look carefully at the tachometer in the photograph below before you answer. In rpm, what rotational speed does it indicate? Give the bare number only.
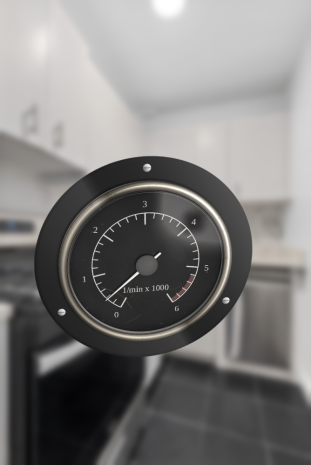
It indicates 400
